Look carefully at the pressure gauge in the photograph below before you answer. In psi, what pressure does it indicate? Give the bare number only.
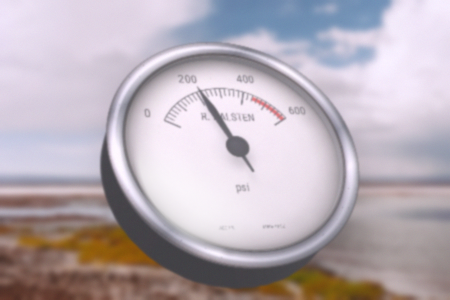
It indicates 200
